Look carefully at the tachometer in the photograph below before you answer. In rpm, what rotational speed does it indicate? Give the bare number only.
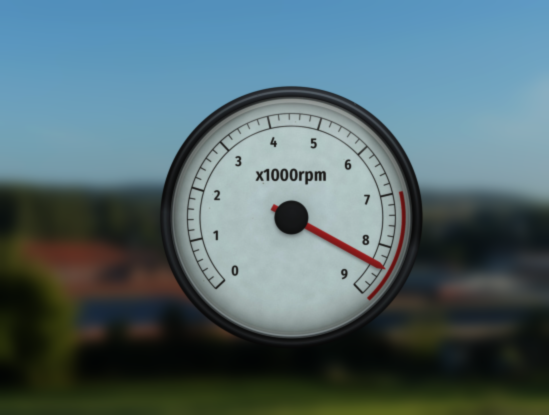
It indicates 8400
